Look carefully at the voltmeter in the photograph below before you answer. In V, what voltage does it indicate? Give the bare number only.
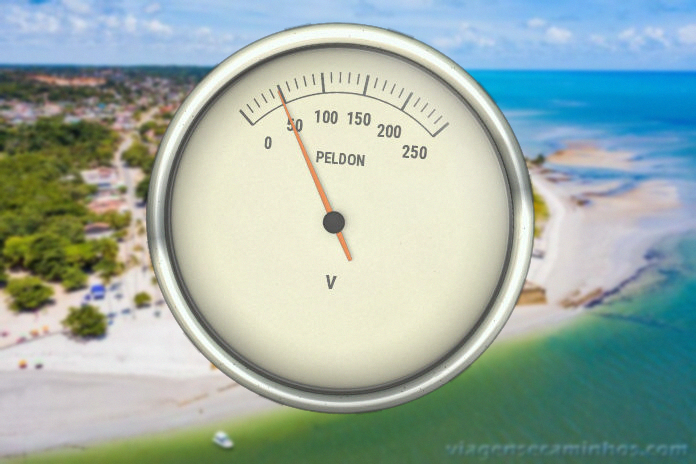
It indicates 50
